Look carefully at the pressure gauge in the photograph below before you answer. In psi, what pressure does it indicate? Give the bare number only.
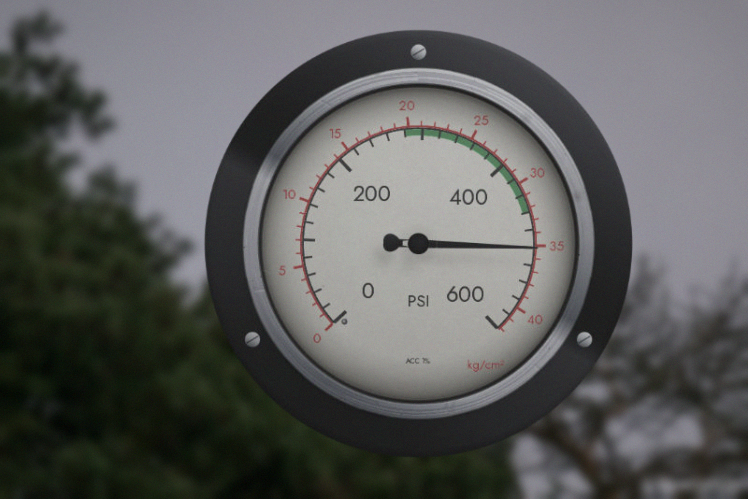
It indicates 500
